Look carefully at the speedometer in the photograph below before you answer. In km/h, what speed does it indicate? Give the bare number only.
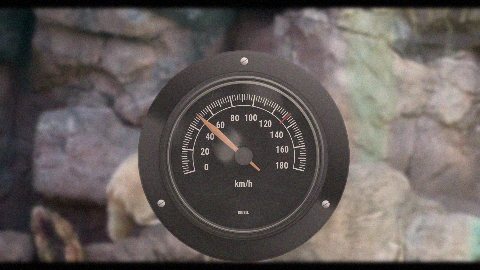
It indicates 50
